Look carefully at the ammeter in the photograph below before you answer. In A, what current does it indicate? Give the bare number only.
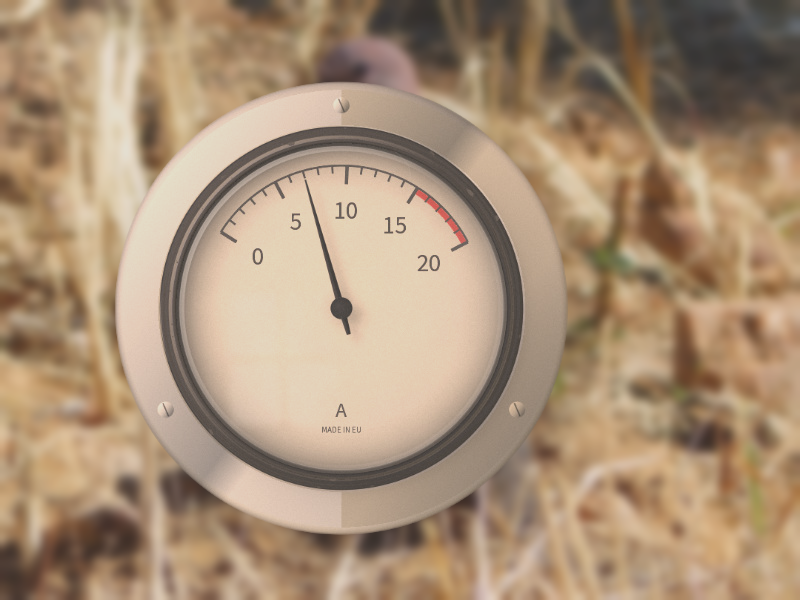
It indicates 7
